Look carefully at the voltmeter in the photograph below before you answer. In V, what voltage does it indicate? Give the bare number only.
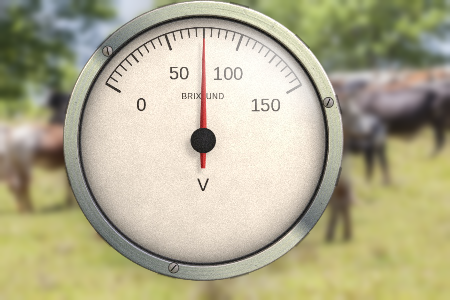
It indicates 75
